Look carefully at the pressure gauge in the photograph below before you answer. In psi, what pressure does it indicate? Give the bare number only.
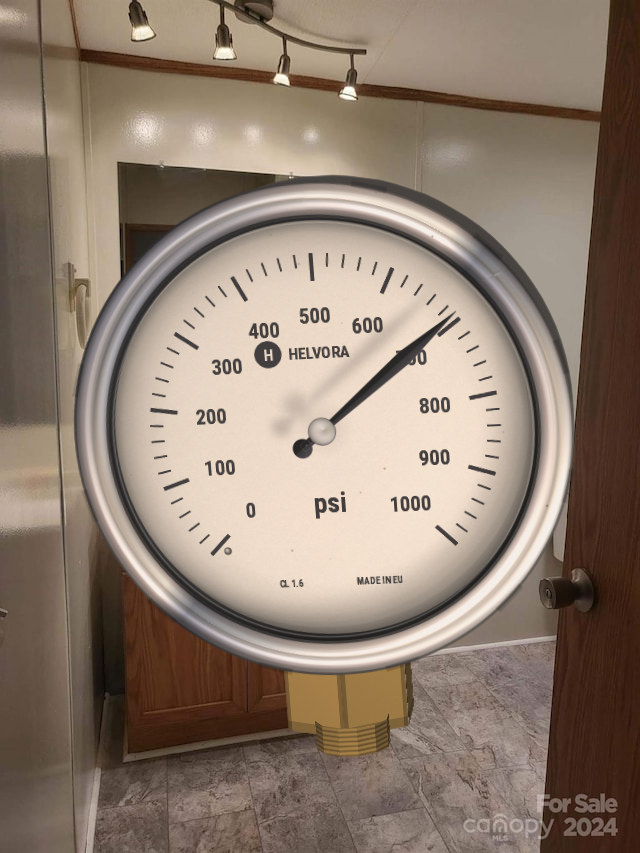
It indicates 690
